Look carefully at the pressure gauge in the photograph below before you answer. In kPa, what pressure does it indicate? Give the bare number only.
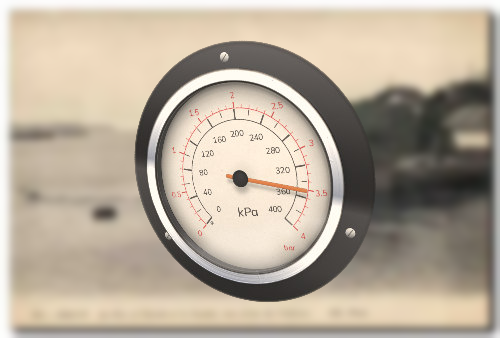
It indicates 350
